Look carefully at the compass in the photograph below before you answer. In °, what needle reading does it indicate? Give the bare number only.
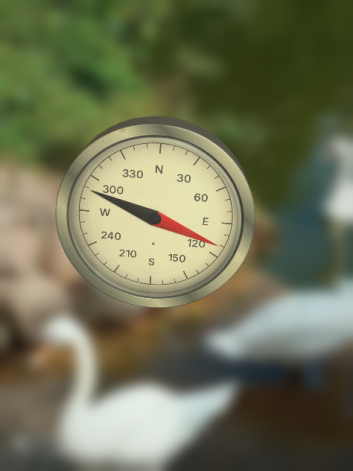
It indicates 110
